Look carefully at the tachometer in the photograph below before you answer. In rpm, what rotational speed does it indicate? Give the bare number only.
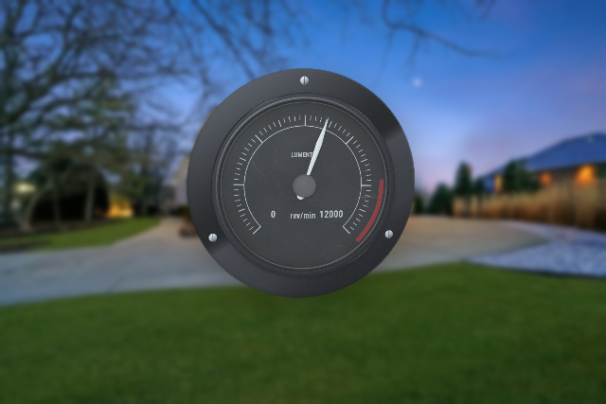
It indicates 6800
